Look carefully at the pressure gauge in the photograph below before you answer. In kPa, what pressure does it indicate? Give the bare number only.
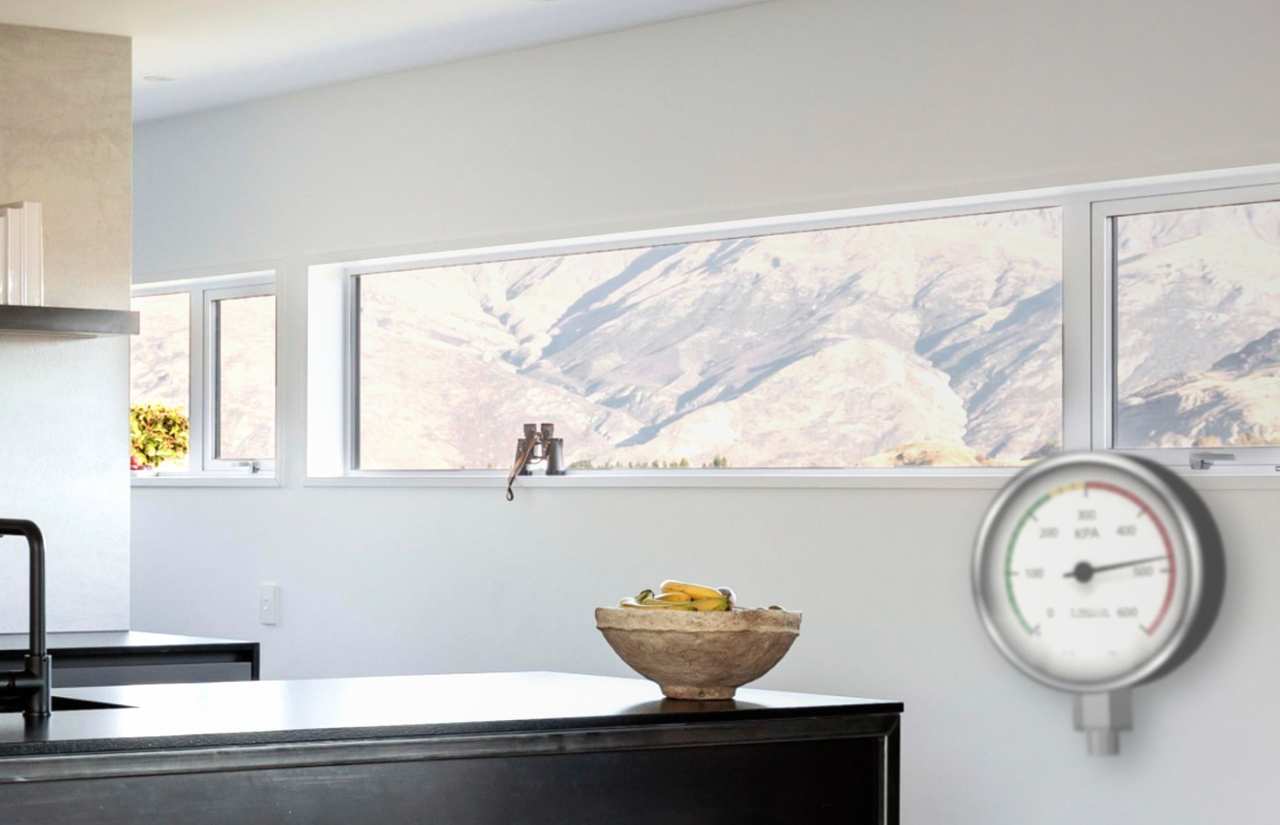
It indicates 480
